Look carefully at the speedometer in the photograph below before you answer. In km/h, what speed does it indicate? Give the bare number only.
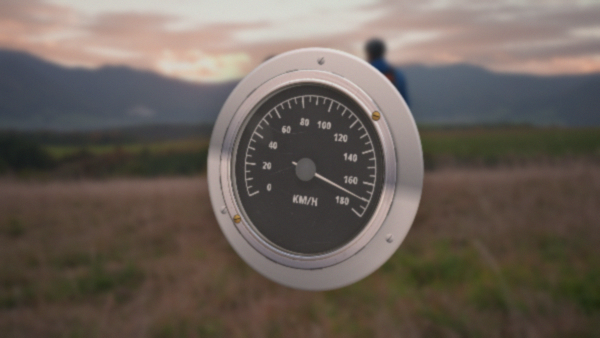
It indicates 170
